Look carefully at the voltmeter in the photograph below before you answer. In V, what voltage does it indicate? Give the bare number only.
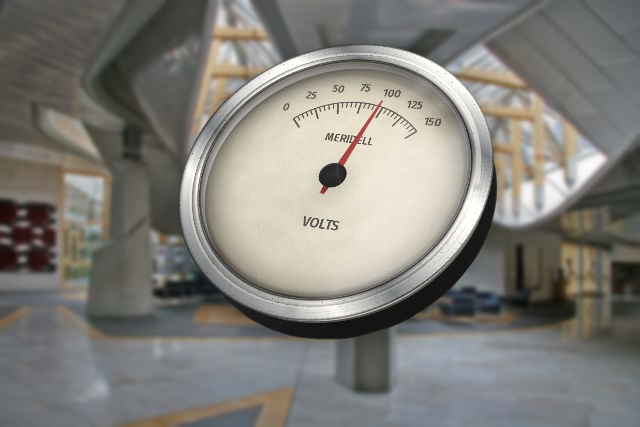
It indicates 100
